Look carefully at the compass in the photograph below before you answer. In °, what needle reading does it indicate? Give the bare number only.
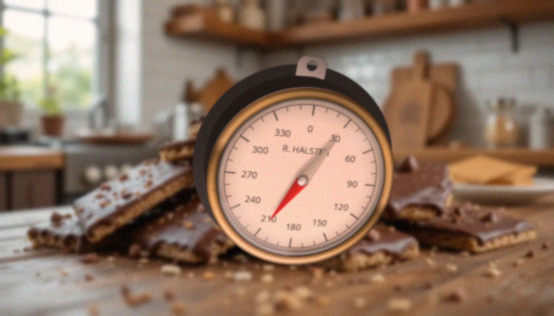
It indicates 210
